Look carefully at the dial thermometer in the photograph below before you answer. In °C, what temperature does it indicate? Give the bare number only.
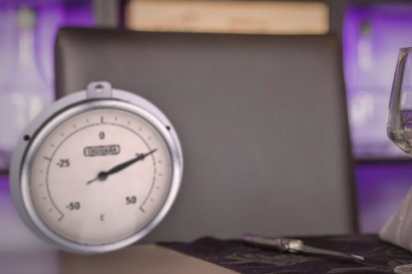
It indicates 25
